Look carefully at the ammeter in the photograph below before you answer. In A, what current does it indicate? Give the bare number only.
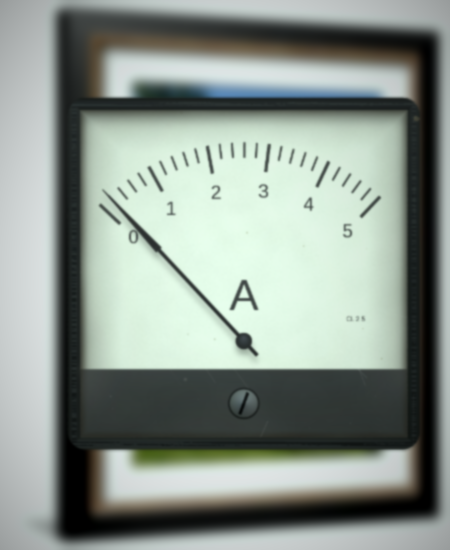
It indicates 0.2
